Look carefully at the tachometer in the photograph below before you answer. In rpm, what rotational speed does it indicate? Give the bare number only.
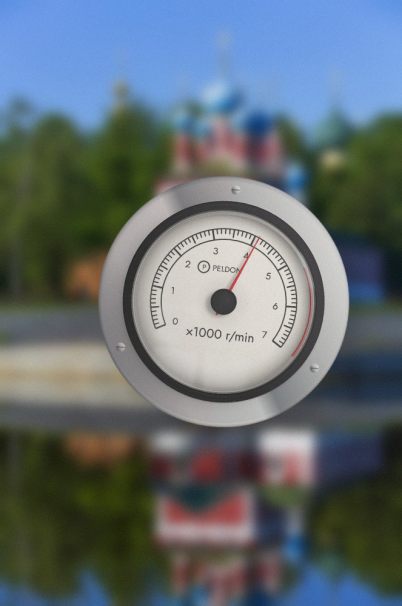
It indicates 4100
